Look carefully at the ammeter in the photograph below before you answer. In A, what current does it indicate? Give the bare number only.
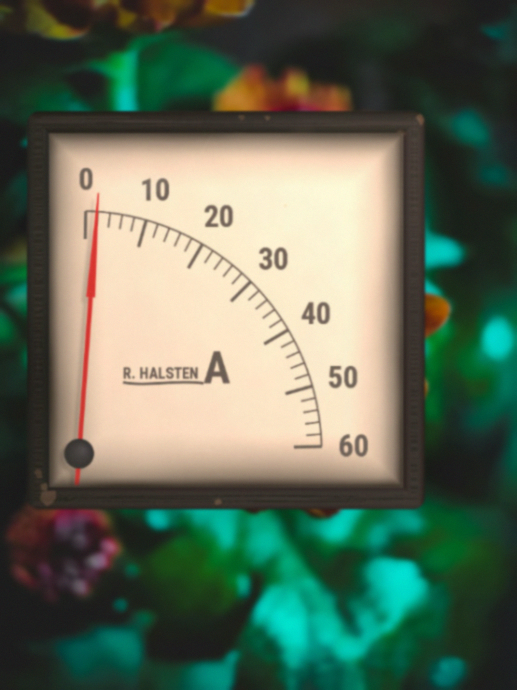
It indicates 2
